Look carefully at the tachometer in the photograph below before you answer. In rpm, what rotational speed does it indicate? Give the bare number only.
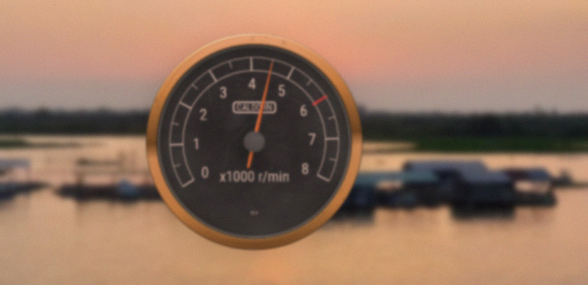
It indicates 4500
